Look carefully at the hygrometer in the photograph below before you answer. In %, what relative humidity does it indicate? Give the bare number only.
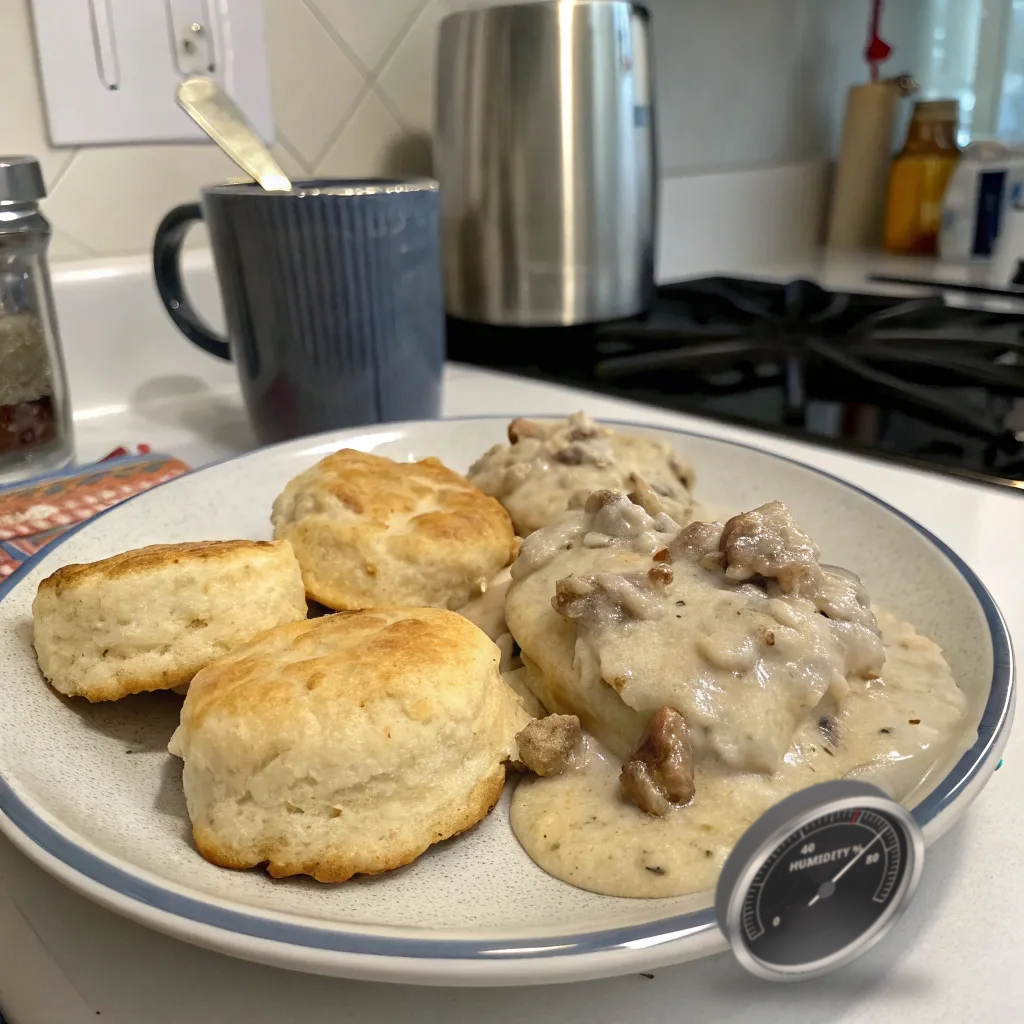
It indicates 70
